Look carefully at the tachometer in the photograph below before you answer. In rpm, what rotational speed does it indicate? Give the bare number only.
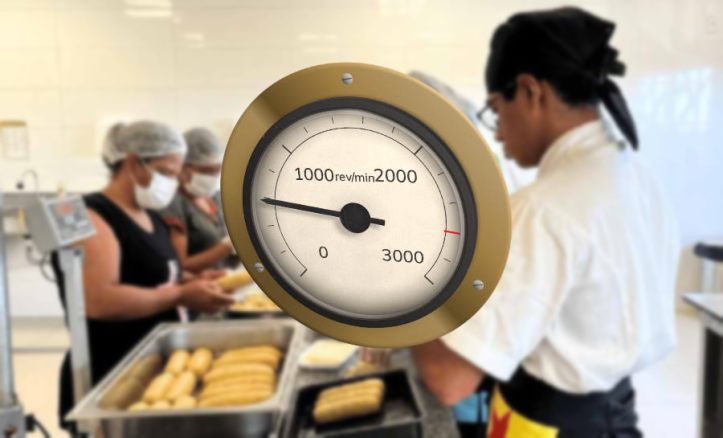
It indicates 600
